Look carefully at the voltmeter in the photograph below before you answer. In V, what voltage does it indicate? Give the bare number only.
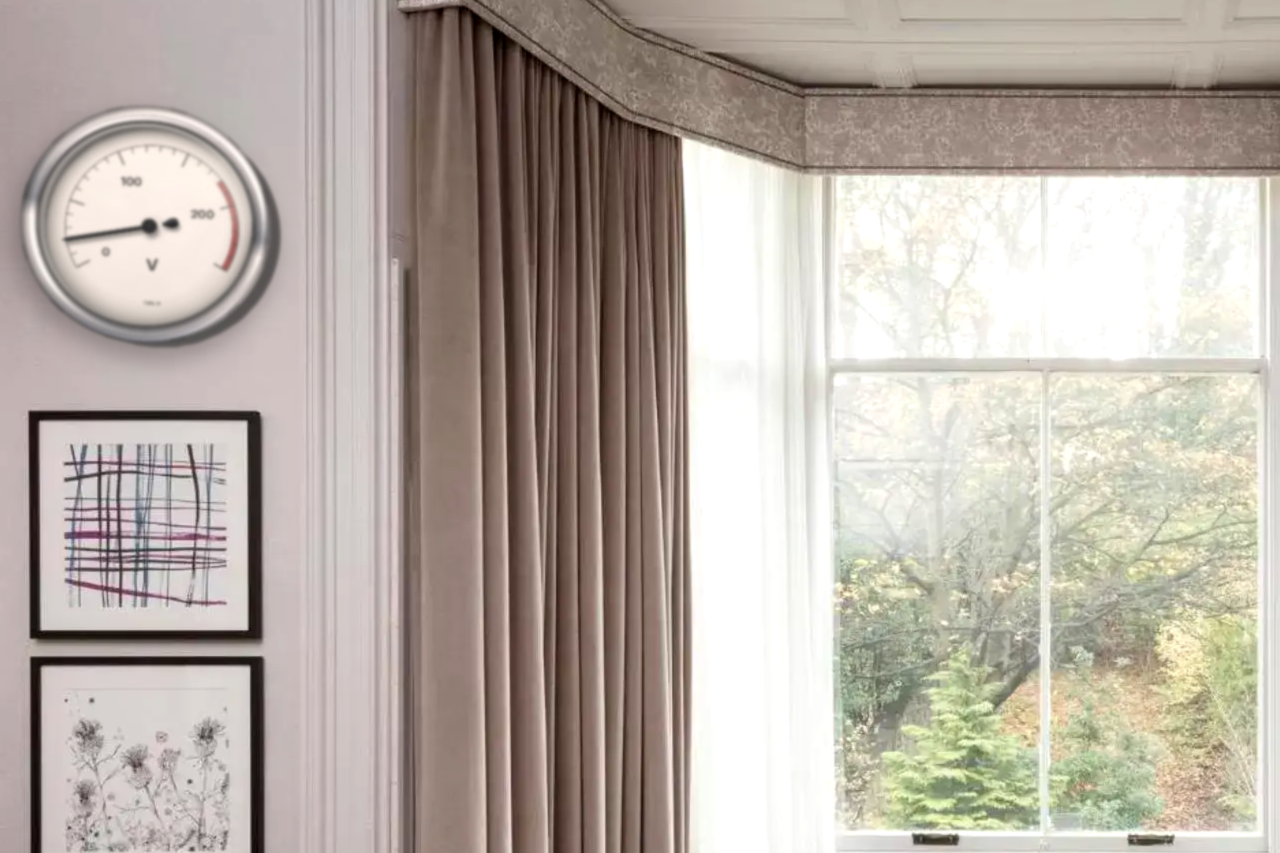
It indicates 20
